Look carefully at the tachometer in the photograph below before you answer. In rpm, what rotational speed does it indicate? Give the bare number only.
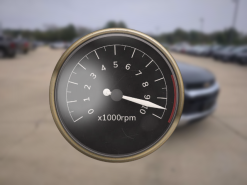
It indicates 9500
